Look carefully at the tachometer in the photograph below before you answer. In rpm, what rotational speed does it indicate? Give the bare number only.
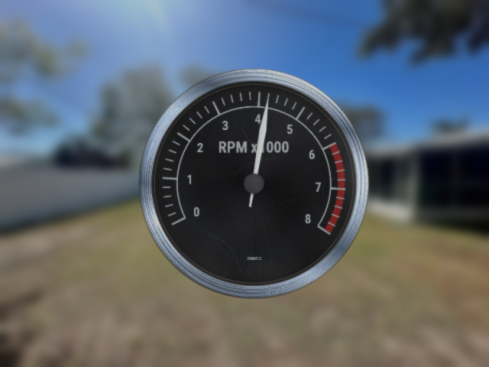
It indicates 4200
